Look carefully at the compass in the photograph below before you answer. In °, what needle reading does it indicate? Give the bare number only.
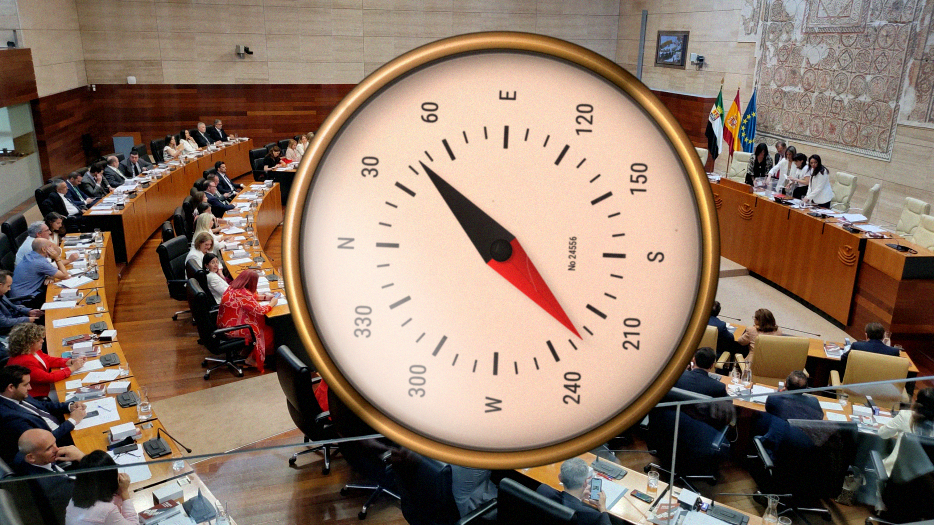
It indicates 225
